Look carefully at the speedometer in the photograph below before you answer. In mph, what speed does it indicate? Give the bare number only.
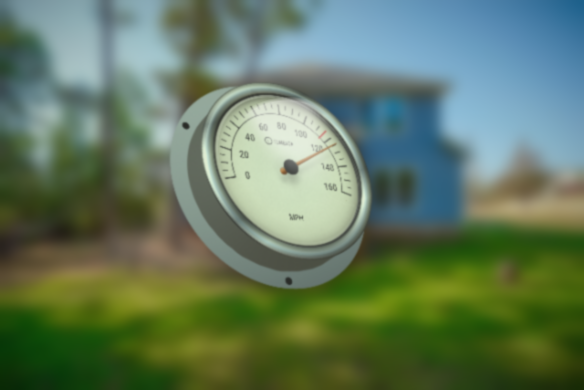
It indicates 125
